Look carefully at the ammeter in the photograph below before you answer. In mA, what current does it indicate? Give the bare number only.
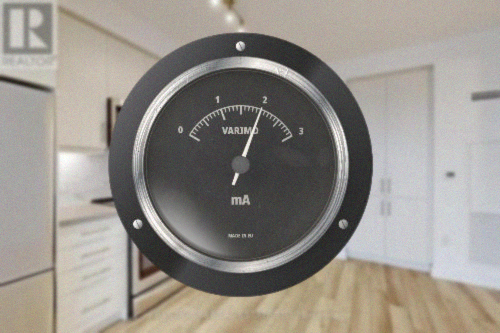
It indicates 2
